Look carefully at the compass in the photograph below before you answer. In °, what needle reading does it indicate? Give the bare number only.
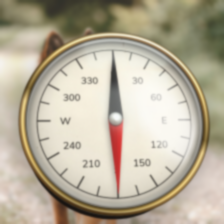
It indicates 180
